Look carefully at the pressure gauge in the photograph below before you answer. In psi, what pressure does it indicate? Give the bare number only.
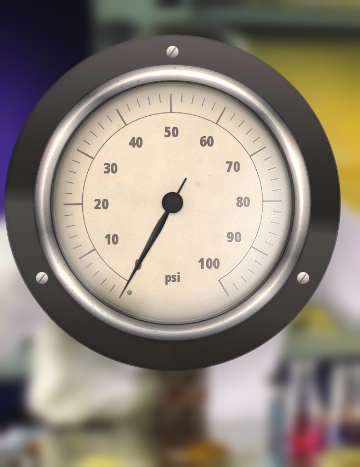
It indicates 0
